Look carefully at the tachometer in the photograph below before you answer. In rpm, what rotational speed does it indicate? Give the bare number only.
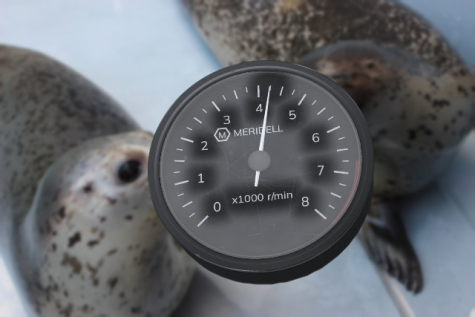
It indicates 4250
